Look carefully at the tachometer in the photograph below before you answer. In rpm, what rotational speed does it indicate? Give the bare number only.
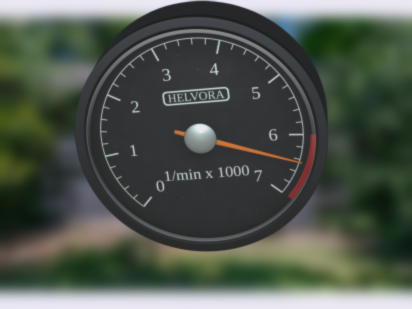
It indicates 6400
